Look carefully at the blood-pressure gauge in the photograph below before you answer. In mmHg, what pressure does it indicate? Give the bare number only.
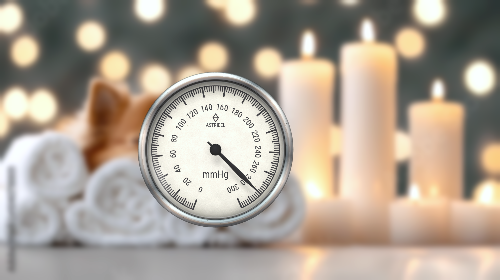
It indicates 280
